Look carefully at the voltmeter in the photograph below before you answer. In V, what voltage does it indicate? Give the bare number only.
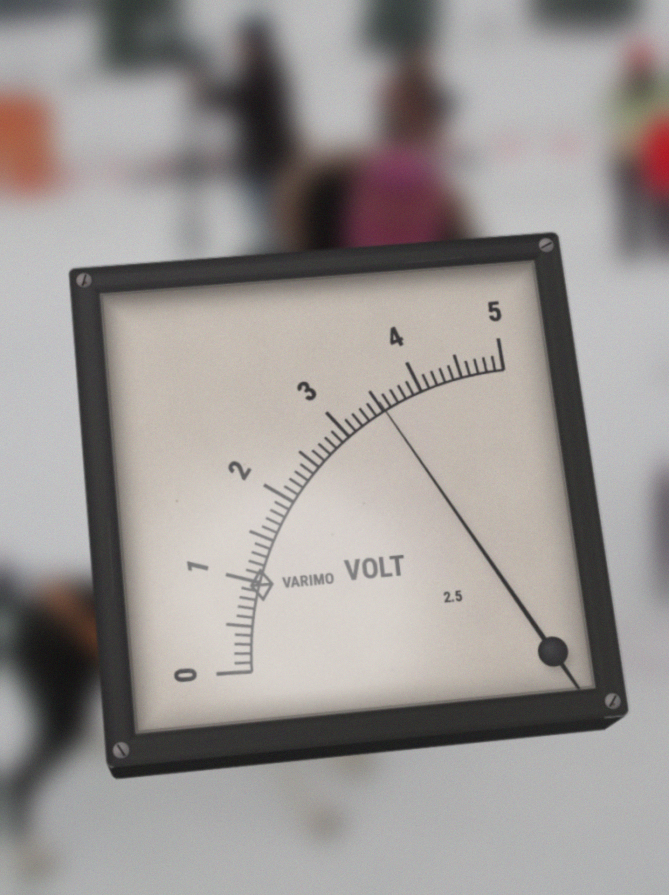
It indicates 3.5
